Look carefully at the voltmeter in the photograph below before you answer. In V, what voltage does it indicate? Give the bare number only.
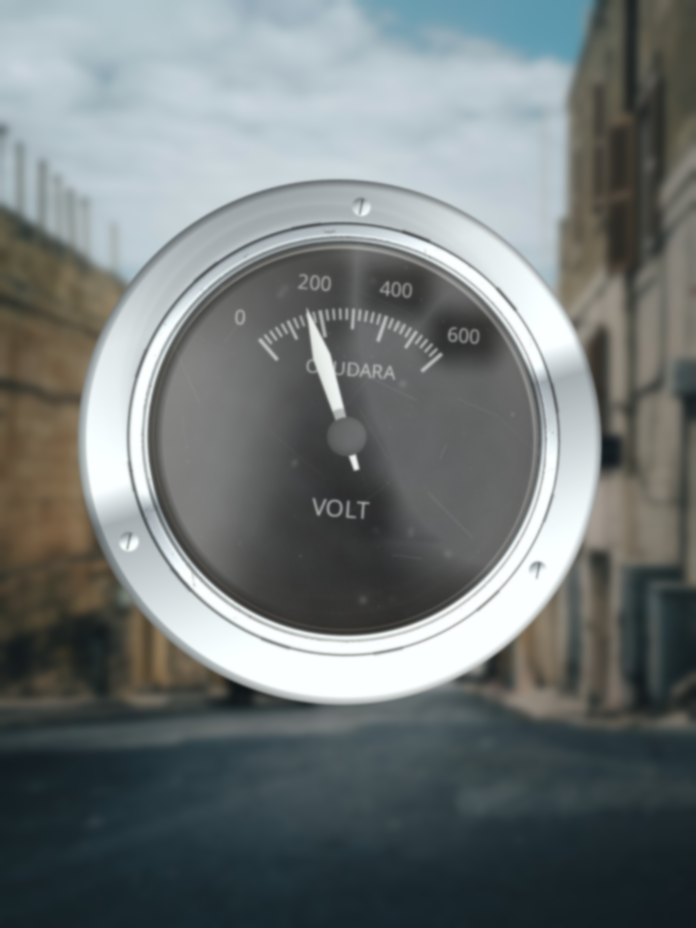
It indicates 160
